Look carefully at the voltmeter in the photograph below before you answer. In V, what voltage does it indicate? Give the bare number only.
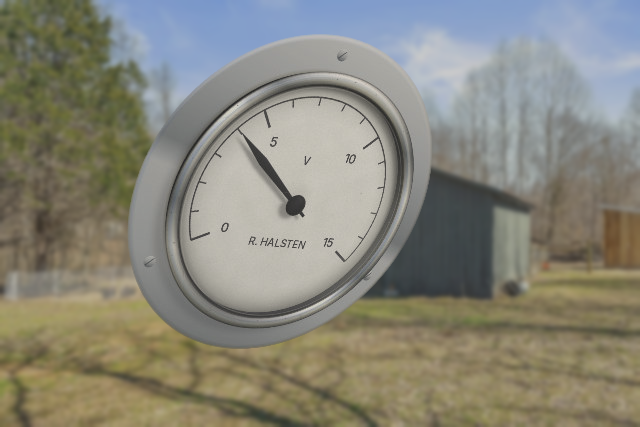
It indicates 4
